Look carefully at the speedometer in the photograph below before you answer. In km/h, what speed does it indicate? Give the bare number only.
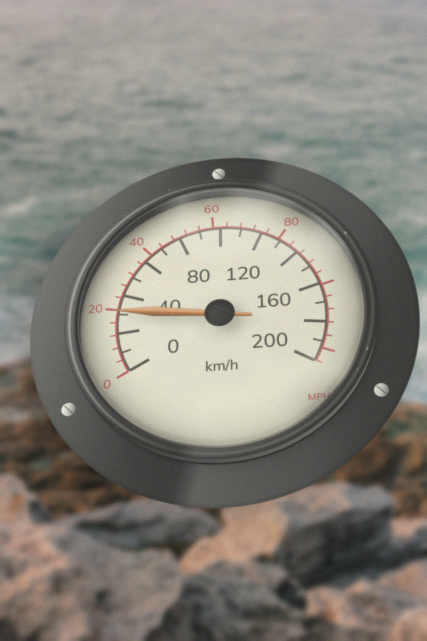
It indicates 30
